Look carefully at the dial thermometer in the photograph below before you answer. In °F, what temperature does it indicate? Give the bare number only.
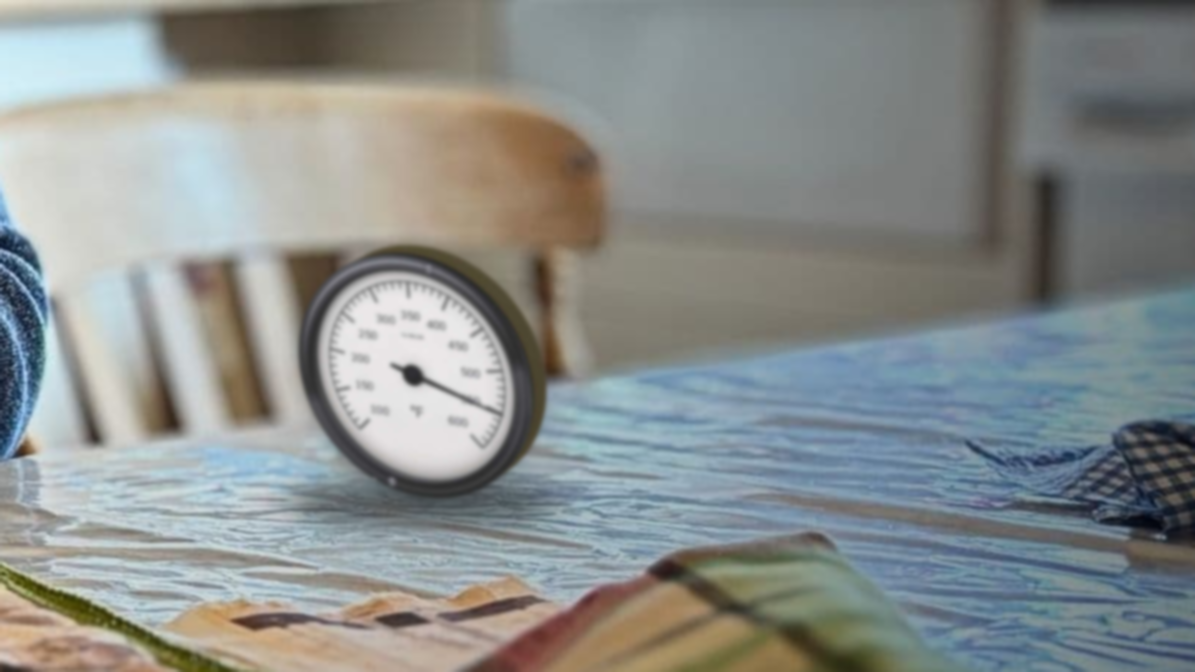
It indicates 550
